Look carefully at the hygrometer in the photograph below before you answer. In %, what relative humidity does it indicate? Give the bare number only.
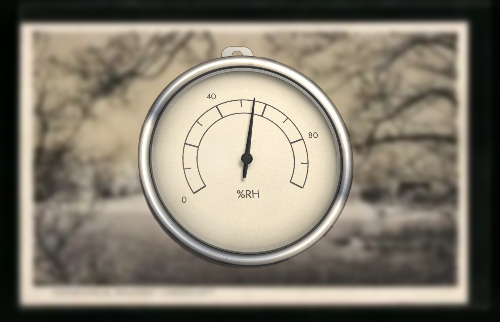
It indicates 55
